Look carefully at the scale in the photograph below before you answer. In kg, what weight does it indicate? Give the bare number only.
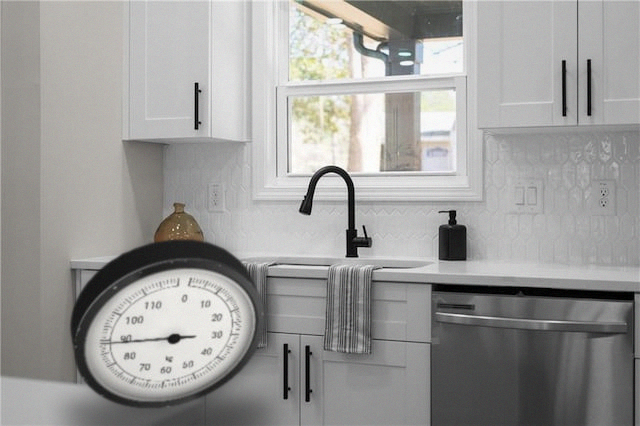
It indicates 90
